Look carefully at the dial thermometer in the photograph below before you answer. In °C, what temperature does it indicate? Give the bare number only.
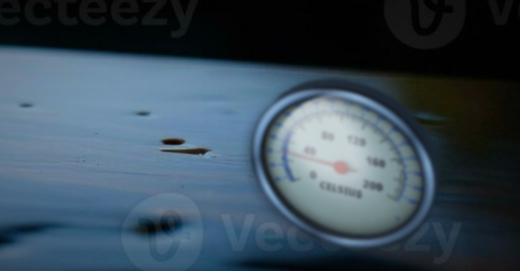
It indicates 30
